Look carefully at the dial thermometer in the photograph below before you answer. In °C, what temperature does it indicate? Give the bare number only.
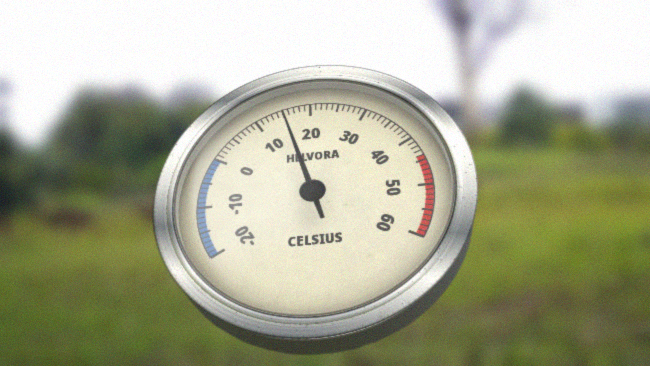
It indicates 15
